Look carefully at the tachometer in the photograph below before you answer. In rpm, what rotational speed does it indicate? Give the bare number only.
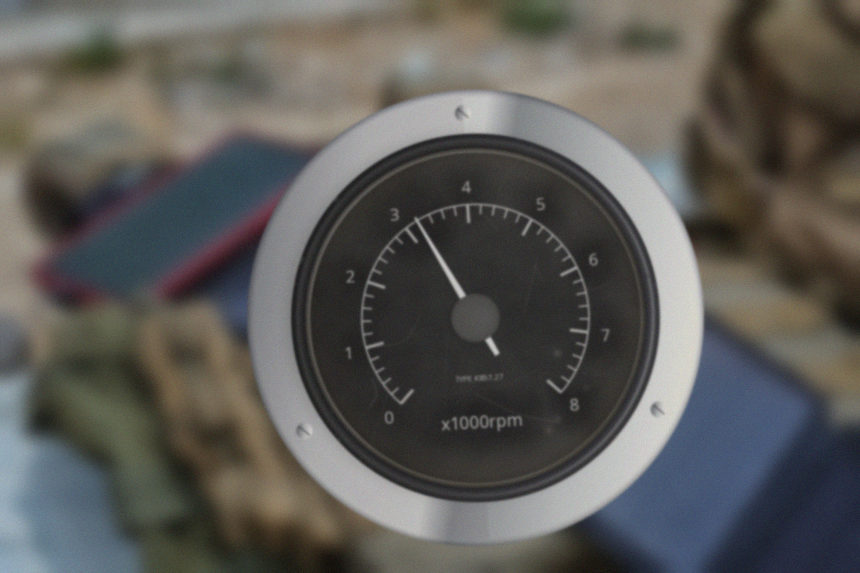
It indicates 3200
